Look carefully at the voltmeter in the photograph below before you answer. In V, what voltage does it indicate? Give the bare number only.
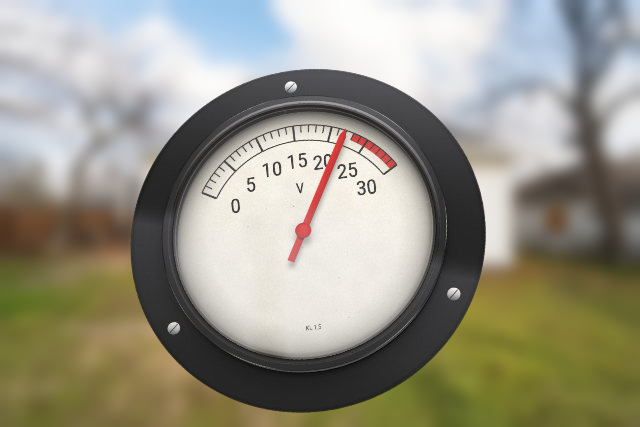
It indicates 22
